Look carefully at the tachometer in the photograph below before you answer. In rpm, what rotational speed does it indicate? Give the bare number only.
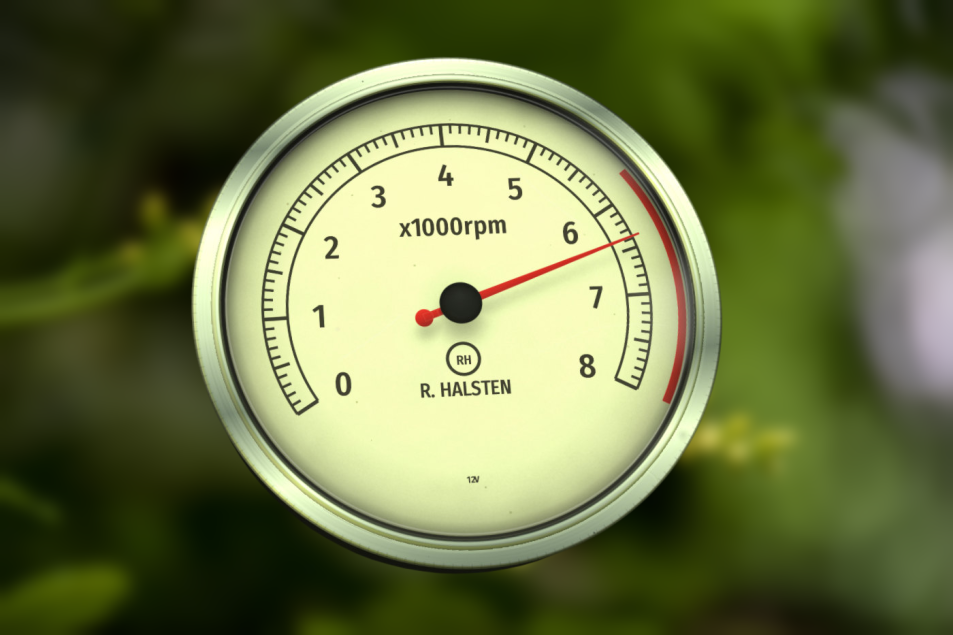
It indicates 6400
